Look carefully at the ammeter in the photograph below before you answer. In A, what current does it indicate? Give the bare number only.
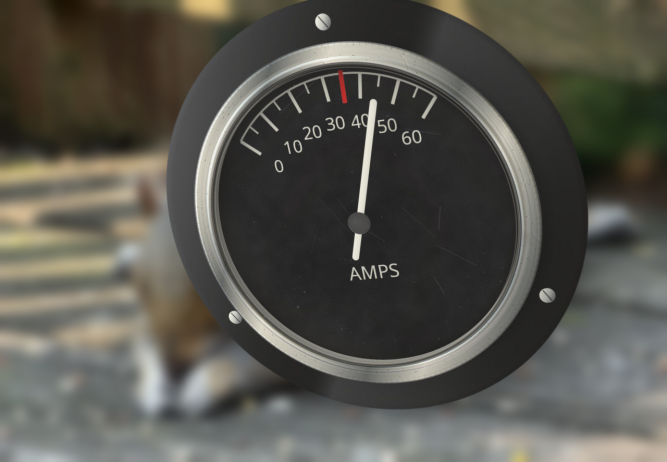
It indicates 45
